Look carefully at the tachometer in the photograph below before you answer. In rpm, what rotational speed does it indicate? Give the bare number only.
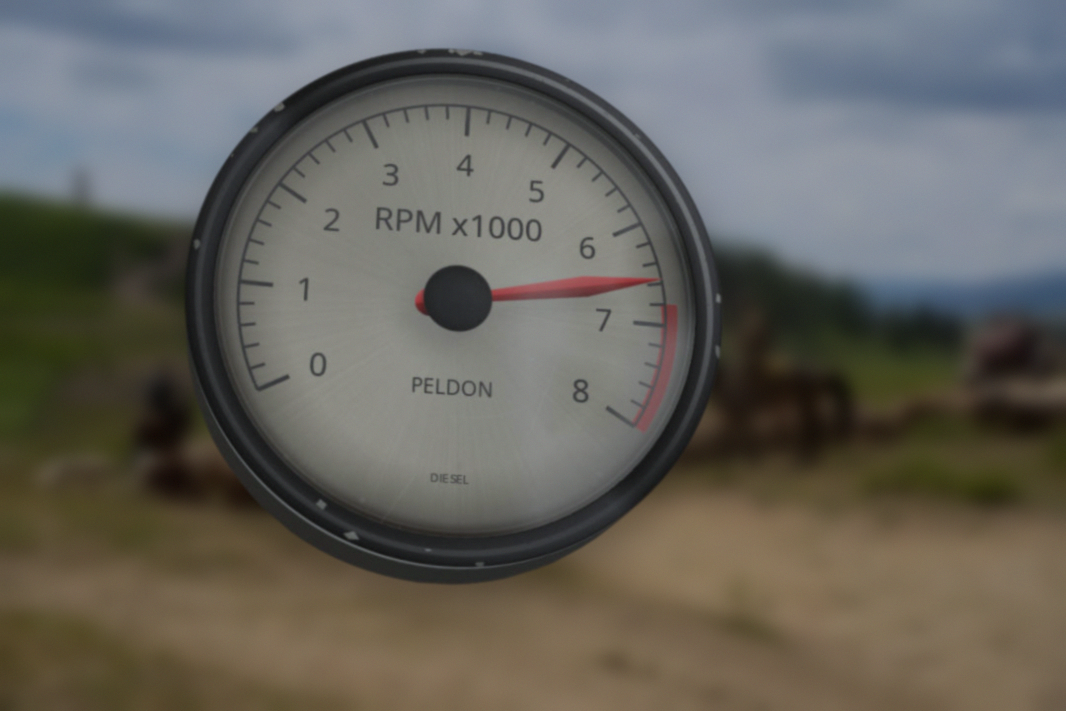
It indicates 6600
